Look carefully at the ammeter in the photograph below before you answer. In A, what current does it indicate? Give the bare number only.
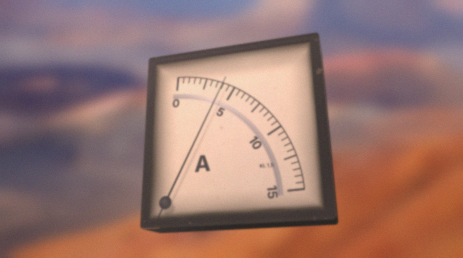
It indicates 4
